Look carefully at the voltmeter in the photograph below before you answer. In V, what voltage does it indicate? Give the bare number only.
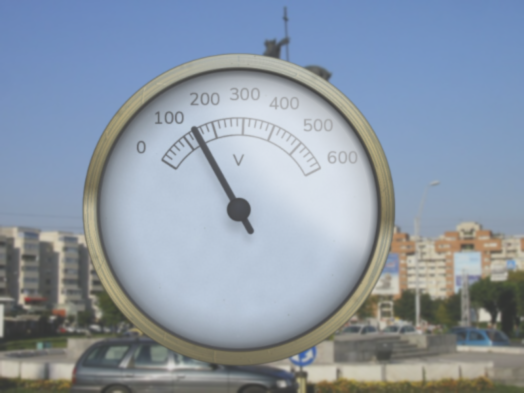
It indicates 140
